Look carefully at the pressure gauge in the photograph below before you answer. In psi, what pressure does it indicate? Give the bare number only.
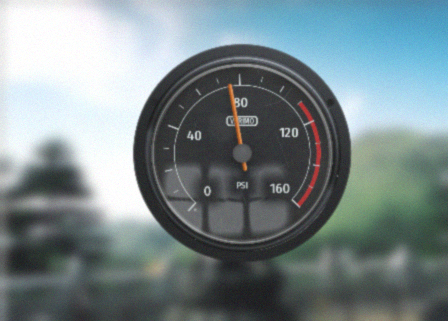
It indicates 75
